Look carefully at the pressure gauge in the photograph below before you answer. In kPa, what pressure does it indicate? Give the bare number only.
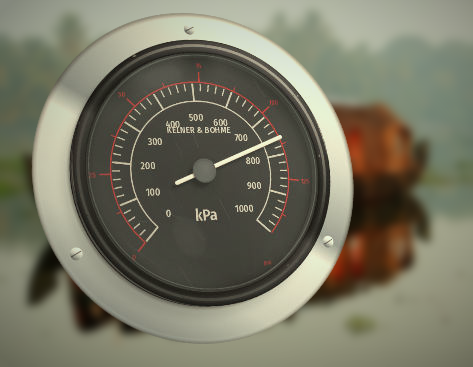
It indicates 760
